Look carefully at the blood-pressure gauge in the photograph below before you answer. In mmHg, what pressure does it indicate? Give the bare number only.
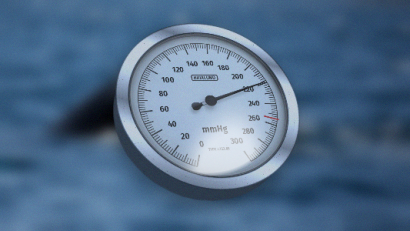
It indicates 220
